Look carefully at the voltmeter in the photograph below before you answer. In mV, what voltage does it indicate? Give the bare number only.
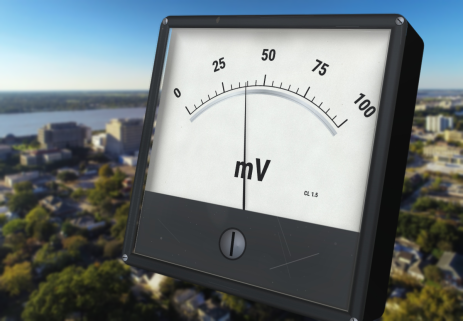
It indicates 40
